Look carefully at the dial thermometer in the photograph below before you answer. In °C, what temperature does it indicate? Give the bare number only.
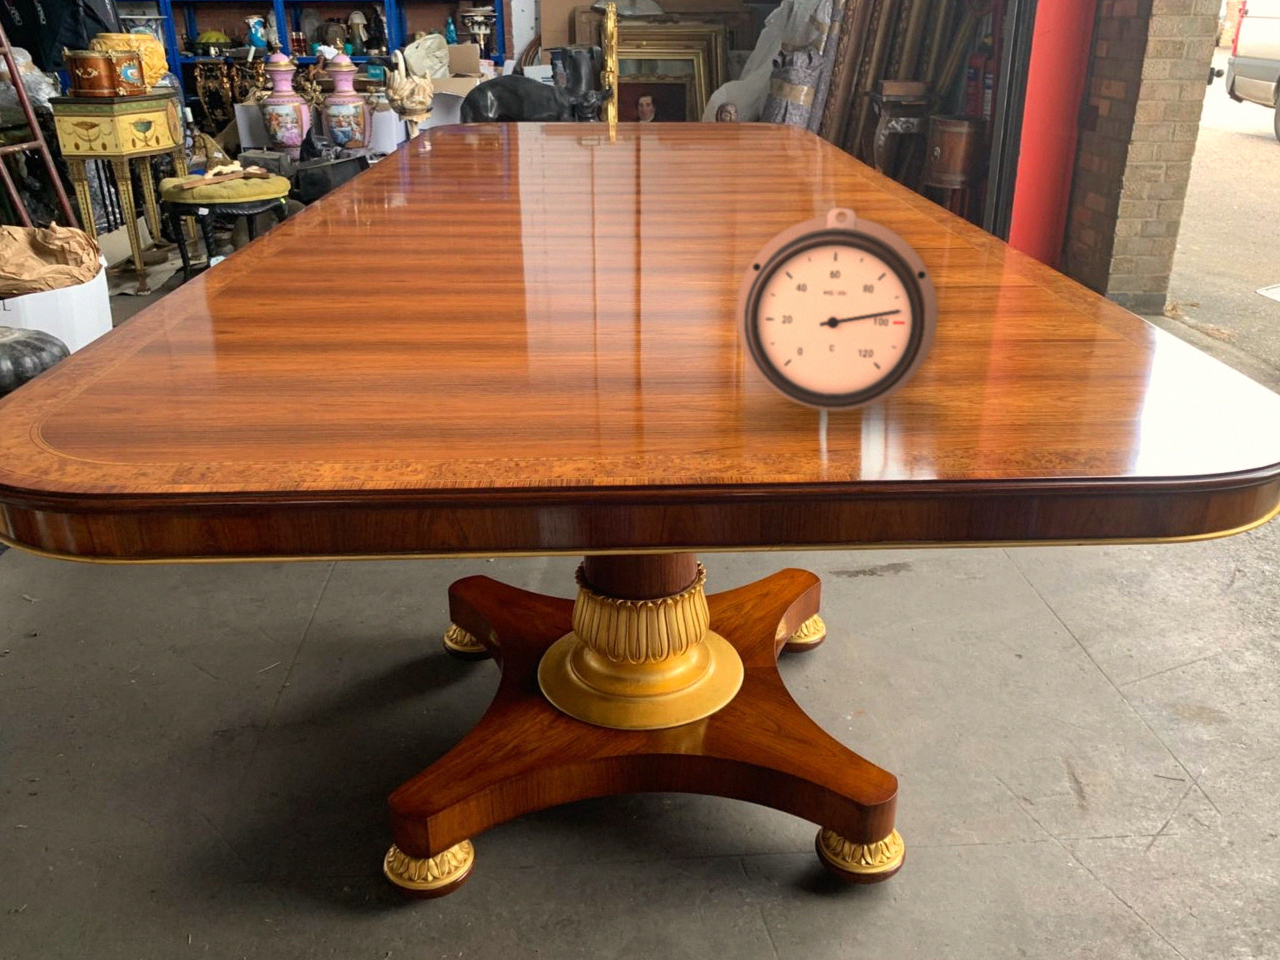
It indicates 95
